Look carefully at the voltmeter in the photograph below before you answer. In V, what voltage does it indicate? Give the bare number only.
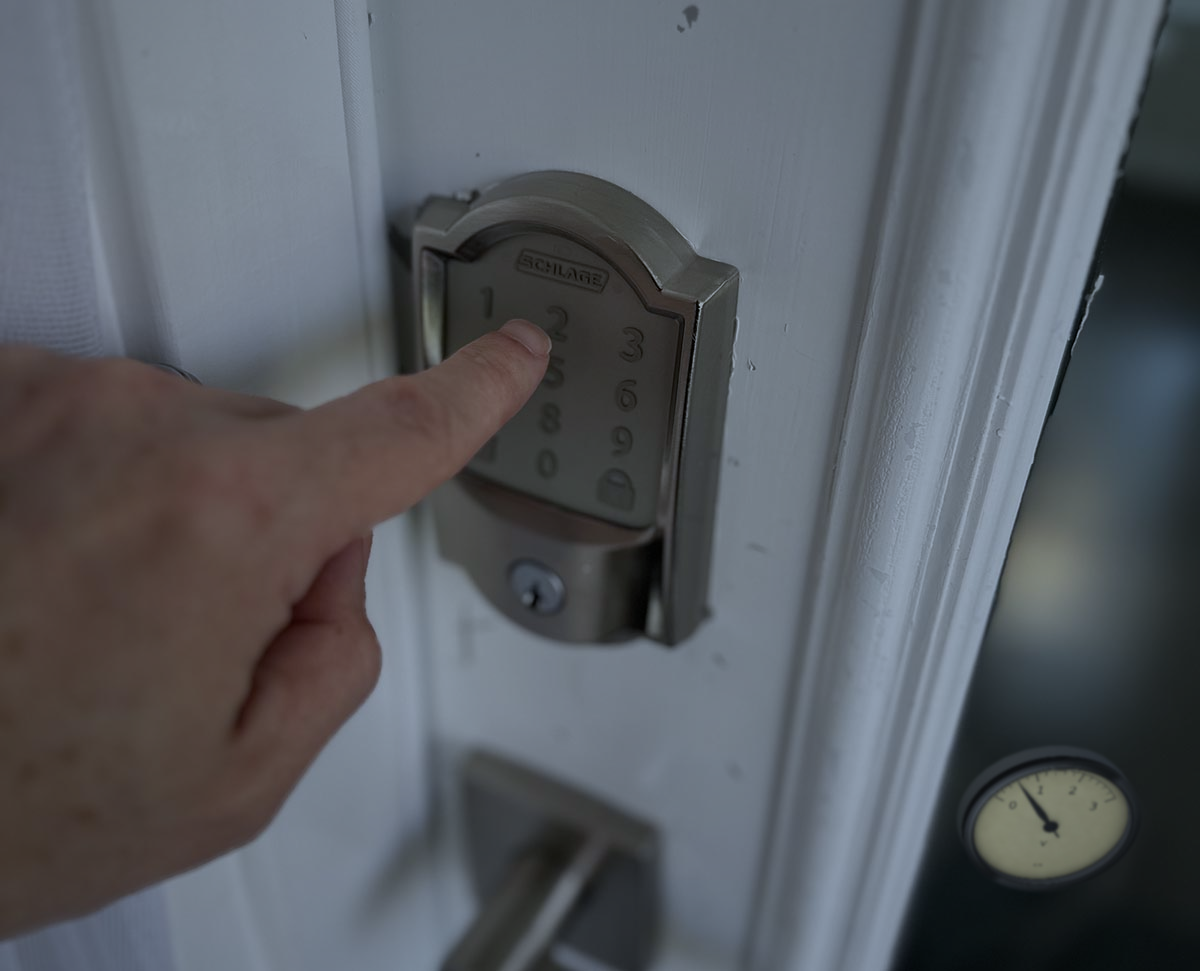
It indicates 0.6
